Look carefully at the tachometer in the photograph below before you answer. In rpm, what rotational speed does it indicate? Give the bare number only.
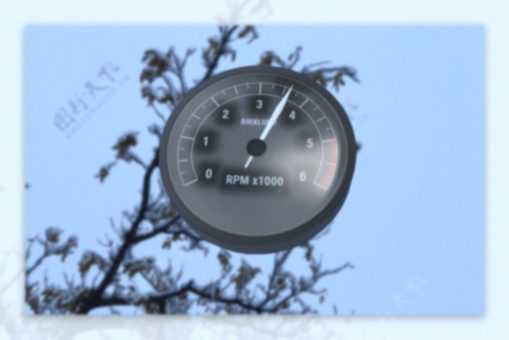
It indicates 3625
